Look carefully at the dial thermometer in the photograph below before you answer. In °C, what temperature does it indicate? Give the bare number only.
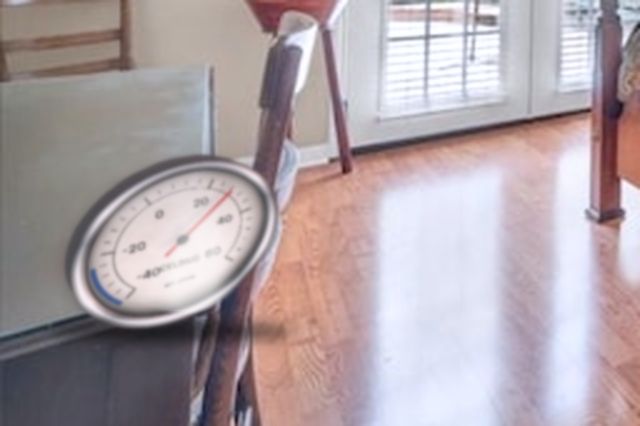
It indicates 28
